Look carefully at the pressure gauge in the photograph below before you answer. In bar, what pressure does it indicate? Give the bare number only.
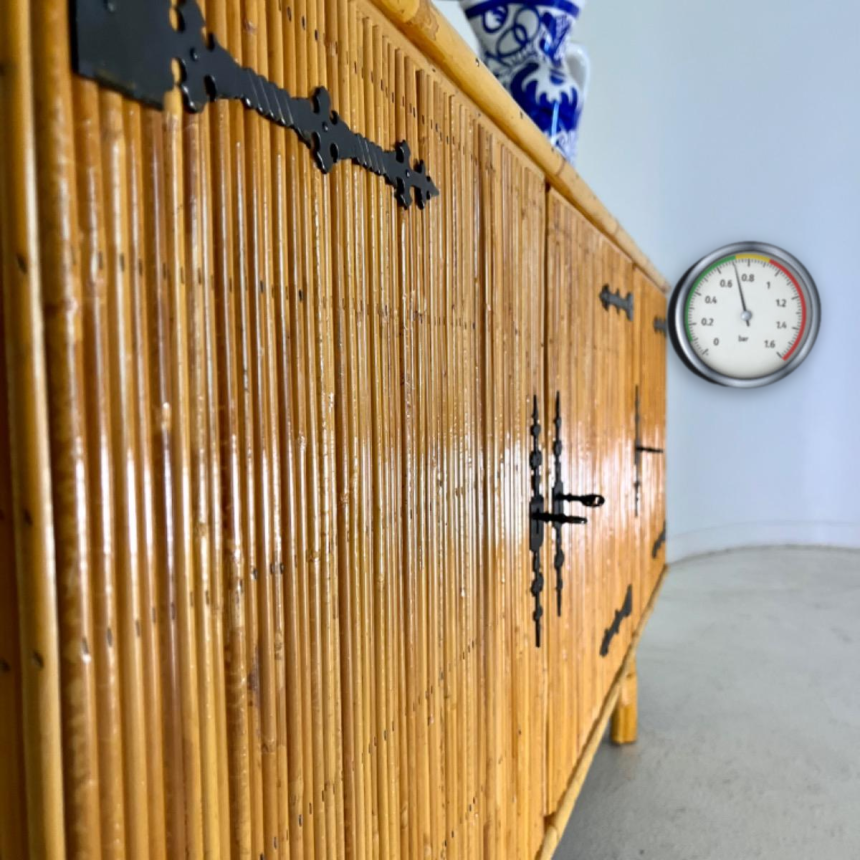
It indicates 0.7
